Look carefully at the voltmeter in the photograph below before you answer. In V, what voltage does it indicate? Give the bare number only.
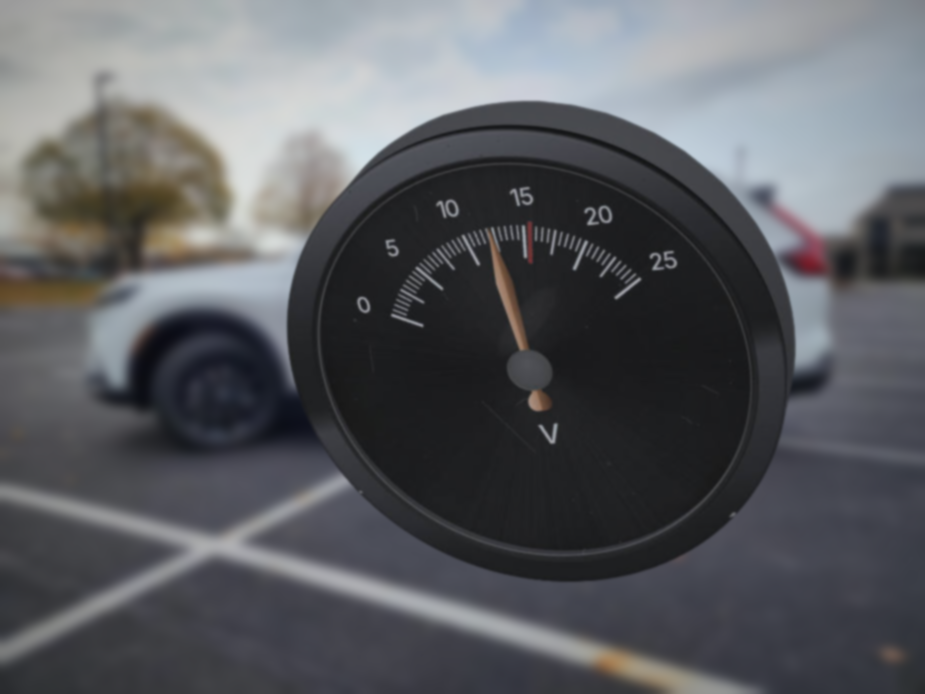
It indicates 12.5
